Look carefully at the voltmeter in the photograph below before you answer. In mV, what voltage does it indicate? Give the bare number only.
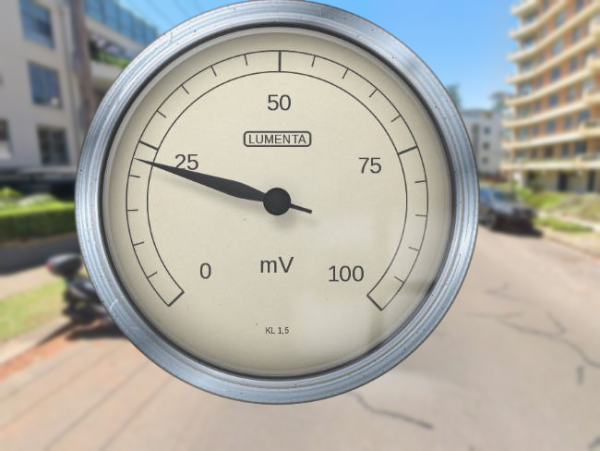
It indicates 22.5
